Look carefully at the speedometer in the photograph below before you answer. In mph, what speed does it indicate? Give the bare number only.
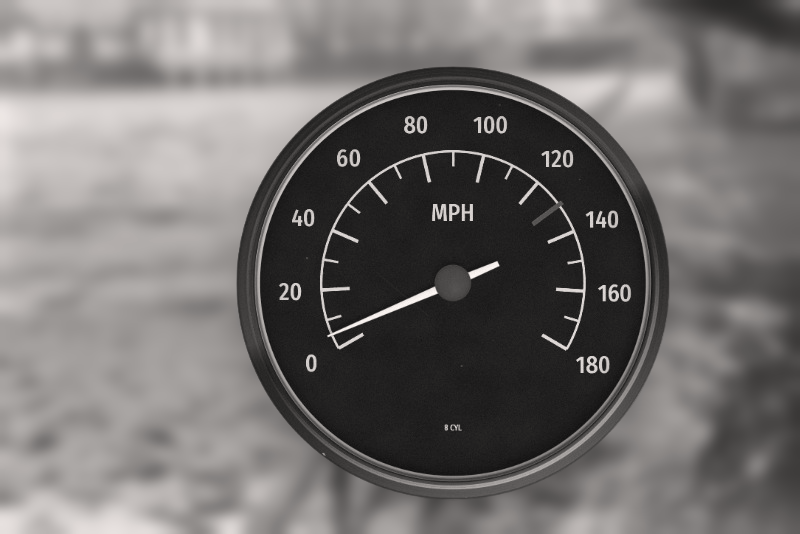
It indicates 5
